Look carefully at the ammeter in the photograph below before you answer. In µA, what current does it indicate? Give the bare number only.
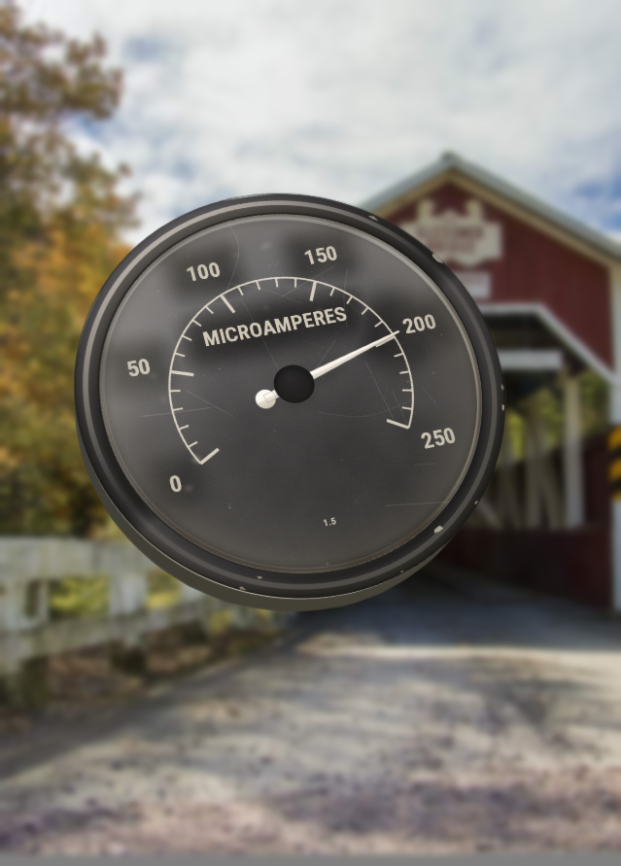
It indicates 200
